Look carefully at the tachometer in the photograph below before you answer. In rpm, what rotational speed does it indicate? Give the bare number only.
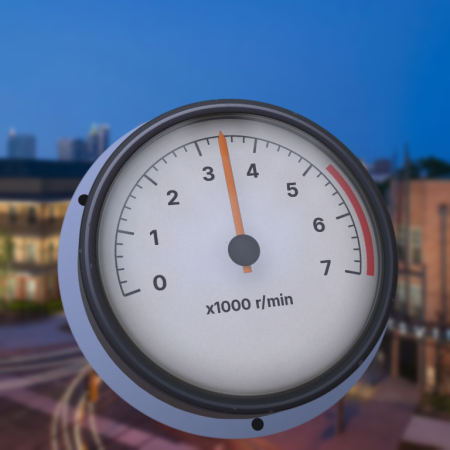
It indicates 3400
